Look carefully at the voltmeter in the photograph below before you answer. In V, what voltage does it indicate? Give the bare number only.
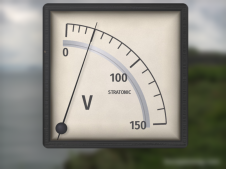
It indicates 50
